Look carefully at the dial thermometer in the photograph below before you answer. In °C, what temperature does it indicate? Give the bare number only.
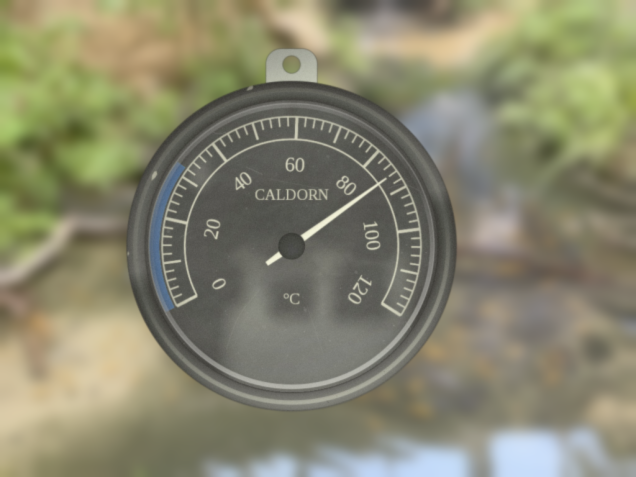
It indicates 86
